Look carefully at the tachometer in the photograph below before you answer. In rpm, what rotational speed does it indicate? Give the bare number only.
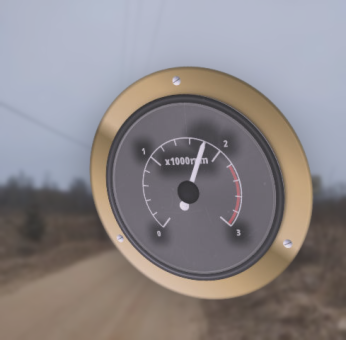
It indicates 1800
